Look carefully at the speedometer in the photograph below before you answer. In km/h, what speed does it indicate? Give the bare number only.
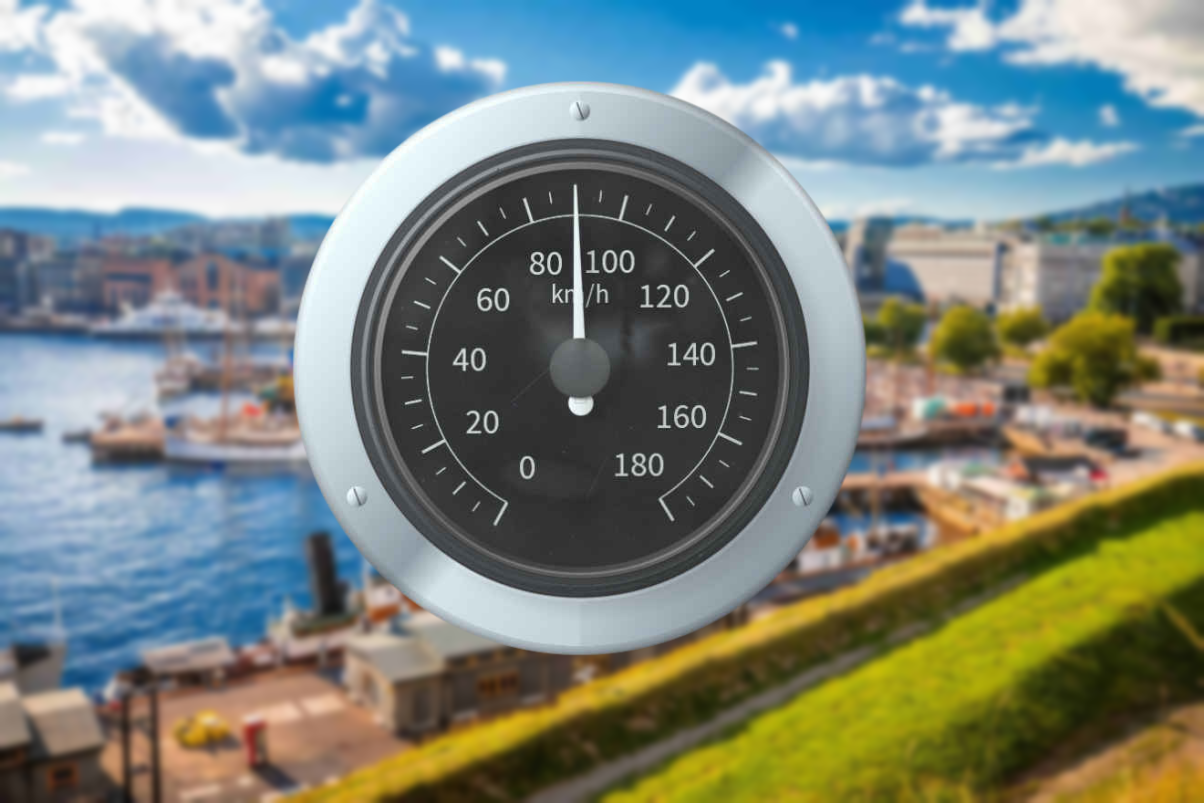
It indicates 90
